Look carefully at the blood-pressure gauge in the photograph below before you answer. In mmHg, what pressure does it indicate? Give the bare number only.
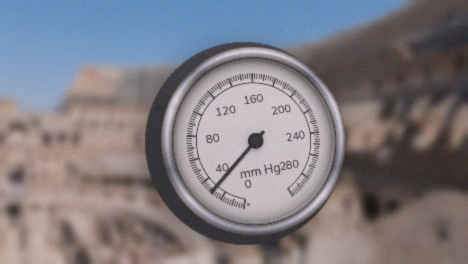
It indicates 30
